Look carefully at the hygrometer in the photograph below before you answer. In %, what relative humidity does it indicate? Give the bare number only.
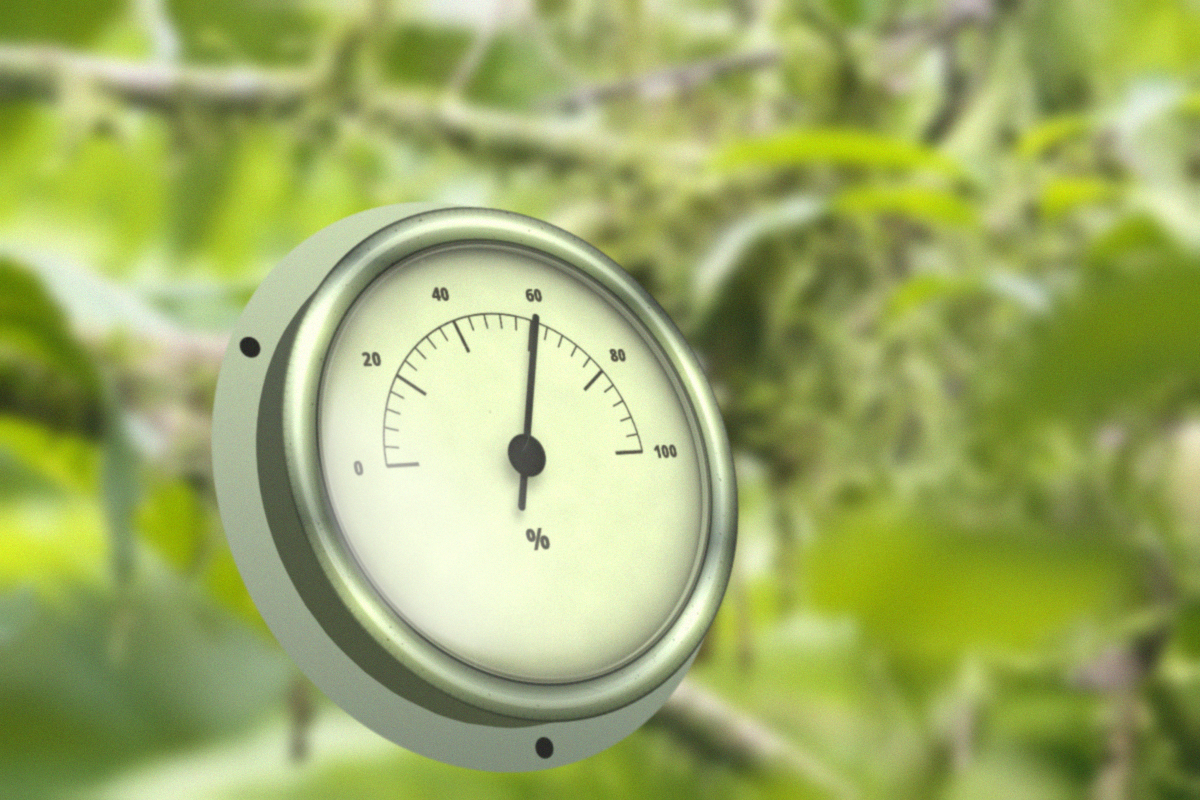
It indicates 60
